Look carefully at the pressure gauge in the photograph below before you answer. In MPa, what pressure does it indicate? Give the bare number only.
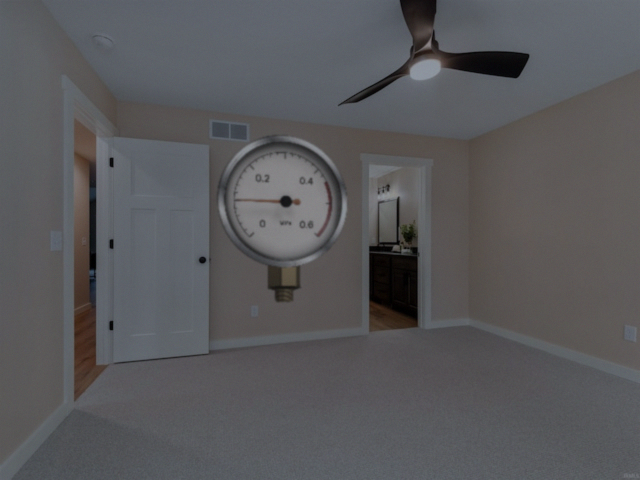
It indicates 0.1
